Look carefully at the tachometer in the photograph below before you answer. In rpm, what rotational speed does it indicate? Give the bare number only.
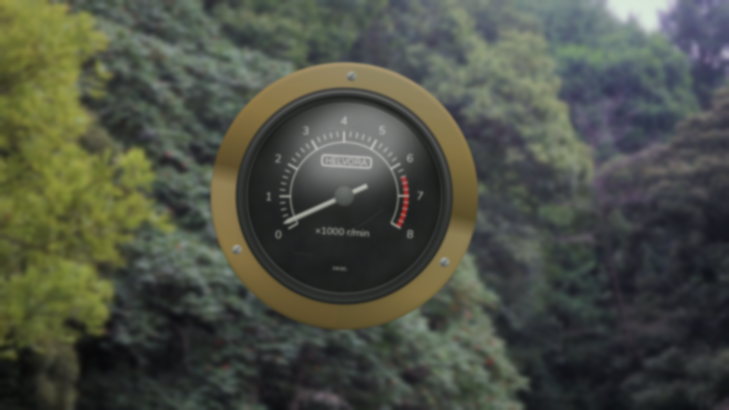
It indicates 200
